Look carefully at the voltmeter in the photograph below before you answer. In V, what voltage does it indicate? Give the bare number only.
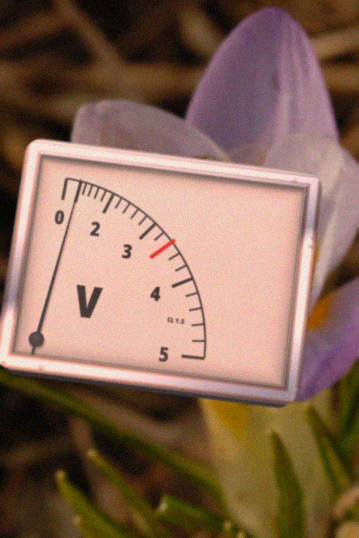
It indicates 1
